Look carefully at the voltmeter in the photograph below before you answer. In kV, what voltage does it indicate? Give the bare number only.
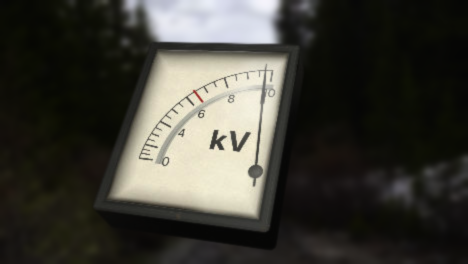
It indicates 9.75
